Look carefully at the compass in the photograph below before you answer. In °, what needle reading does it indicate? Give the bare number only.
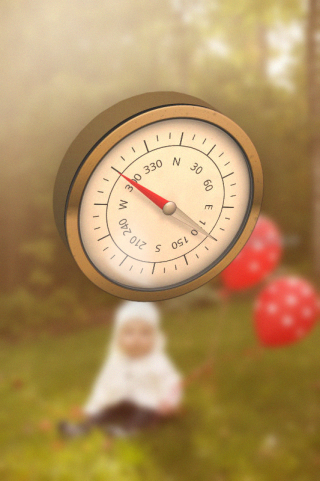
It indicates 300
